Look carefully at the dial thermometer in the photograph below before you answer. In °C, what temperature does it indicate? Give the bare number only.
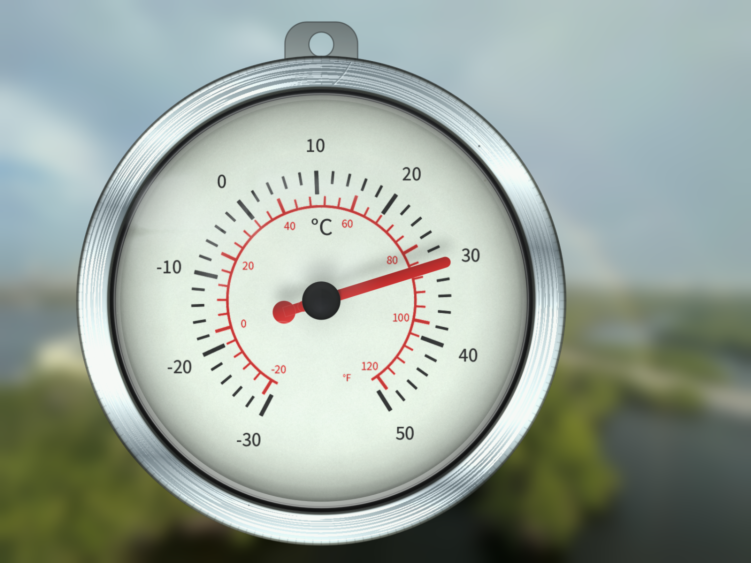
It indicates 30
